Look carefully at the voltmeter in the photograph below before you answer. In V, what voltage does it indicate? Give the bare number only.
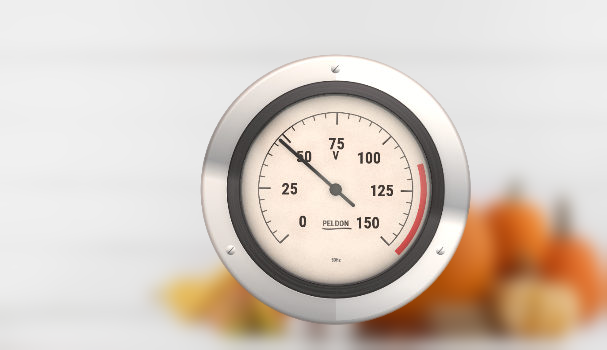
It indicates 47.5
